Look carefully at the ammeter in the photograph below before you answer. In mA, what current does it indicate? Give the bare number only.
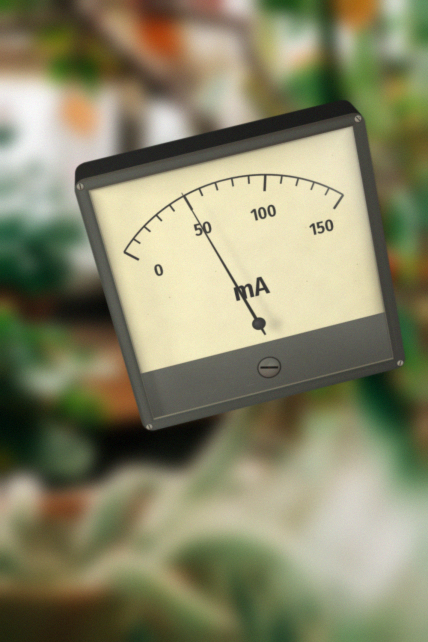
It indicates 50
